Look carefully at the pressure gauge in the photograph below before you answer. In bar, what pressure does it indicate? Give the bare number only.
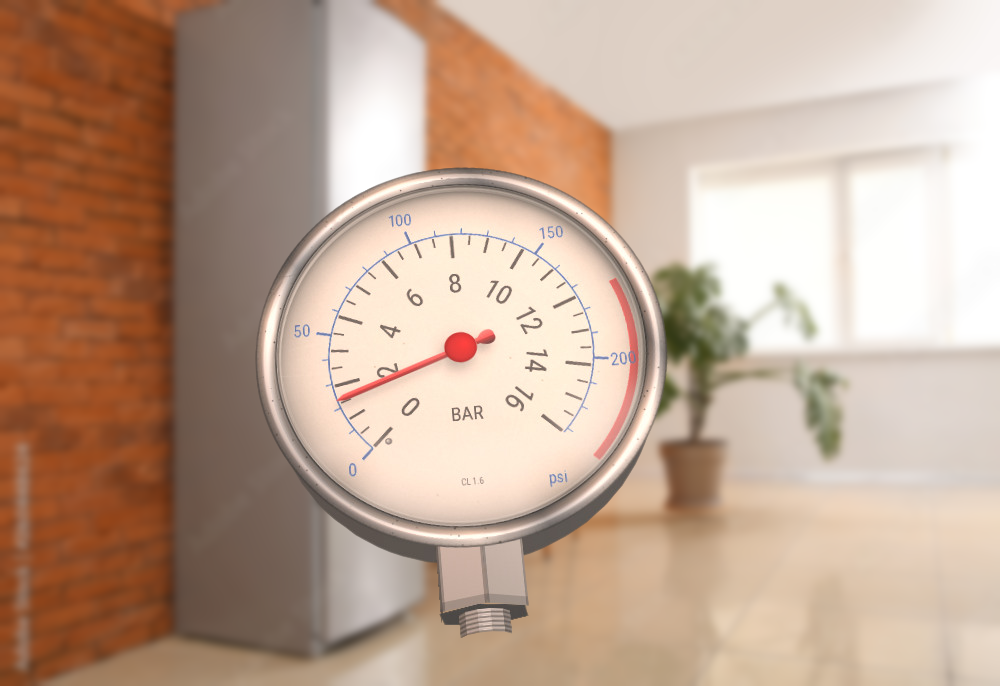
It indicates 1.5
